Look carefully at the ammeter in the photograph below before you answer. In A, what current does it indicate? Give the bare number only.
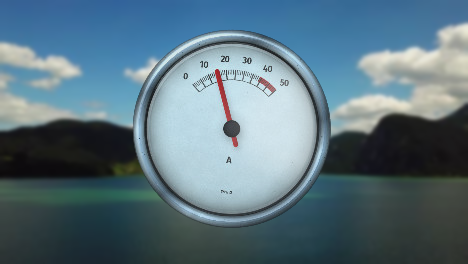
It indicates 15
